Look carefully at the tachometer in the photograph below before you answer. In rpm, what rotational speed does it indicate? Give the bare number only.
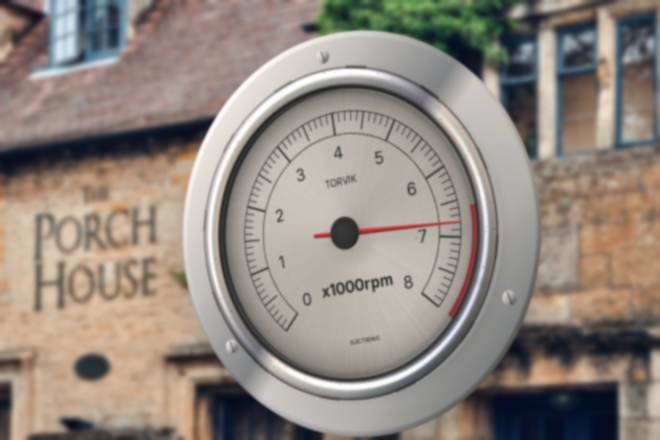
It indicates 6800
